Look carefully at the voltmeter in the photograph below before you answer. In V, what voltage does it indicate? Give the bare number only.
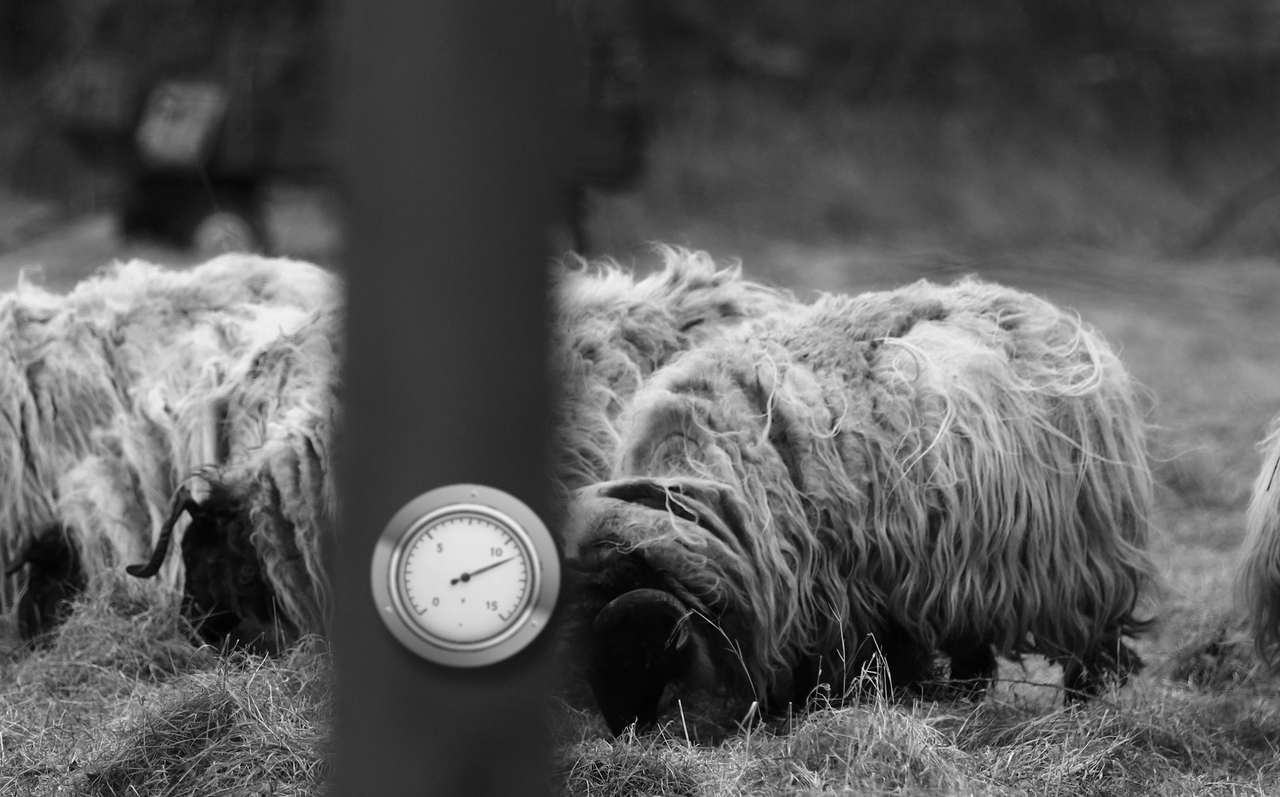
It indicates 11
